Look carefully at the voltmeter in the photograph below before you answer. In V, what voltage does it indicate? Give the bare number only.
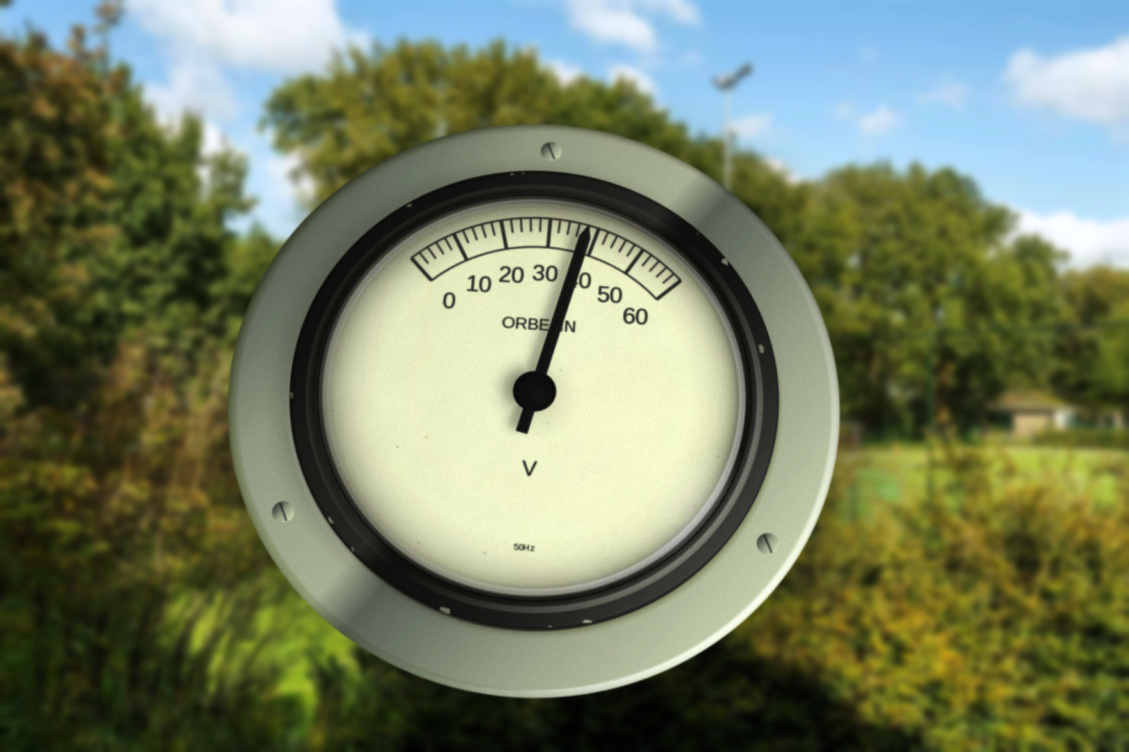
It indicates 38
